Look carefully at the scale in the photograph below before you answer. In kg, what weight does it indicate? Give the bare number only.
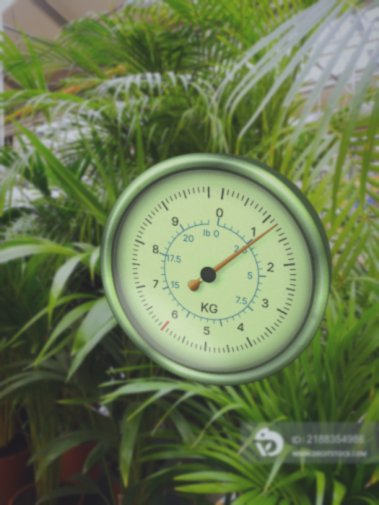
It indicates 1.2
